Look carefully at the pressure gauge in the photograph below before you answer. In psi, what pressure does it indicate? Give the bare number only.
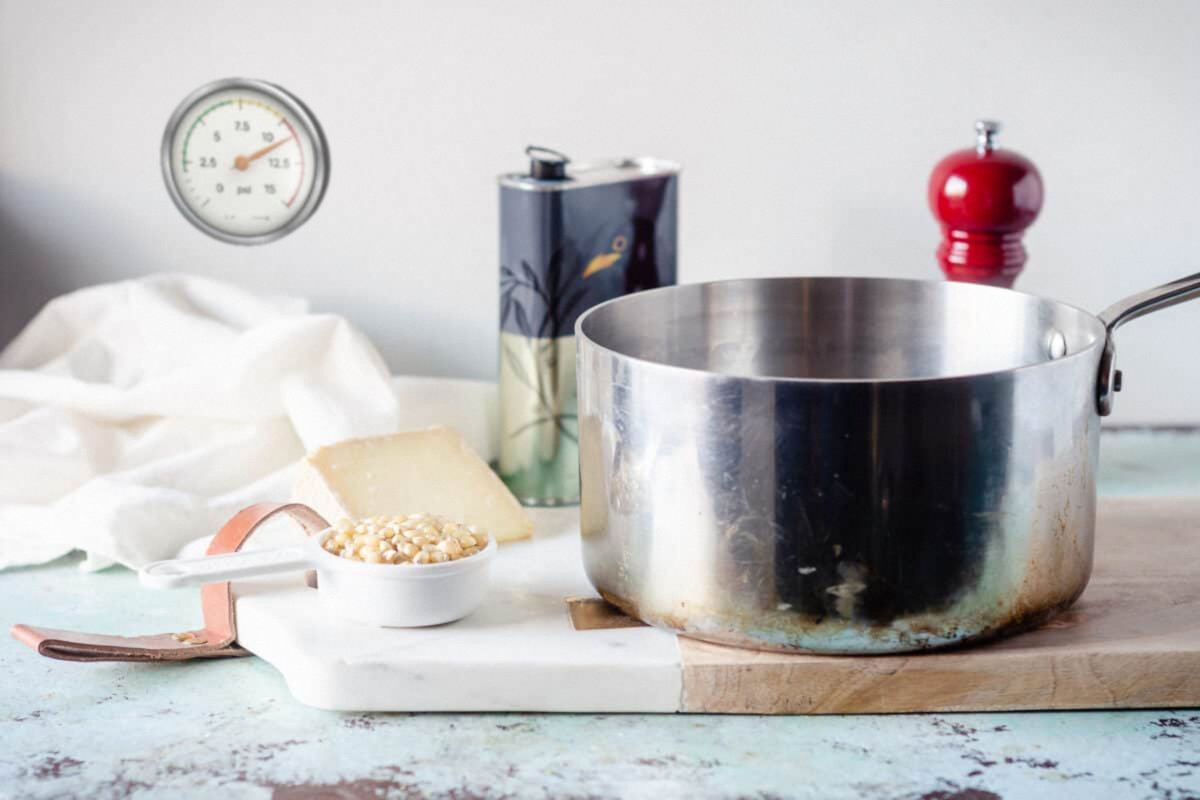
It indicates 11
